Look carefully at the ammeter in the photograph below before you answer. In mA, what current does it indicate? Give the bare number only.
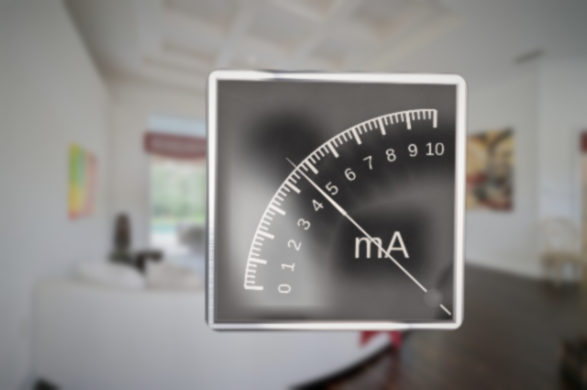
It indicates 4.6
